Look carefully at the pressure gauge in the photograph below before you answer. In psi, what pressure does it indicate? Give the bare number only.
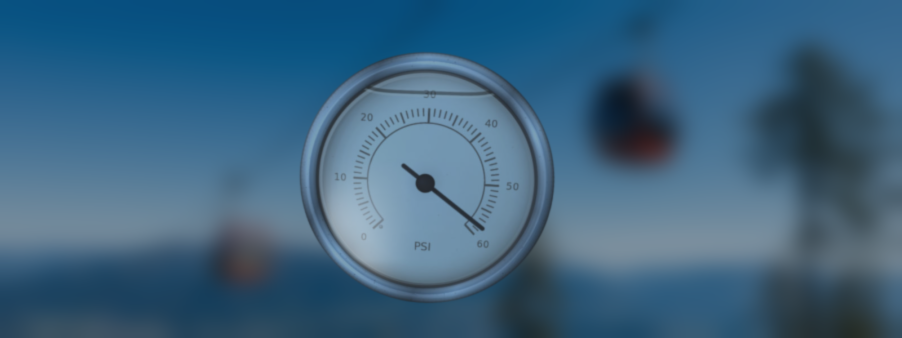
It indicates 58
